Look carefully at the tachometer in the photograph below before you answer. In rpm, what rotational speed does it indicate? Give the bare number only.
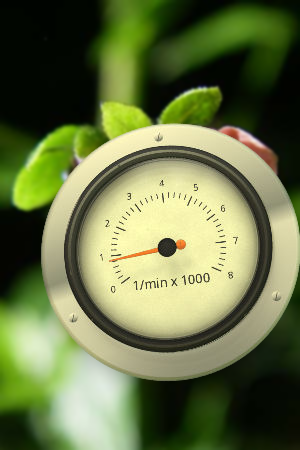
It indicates 800
